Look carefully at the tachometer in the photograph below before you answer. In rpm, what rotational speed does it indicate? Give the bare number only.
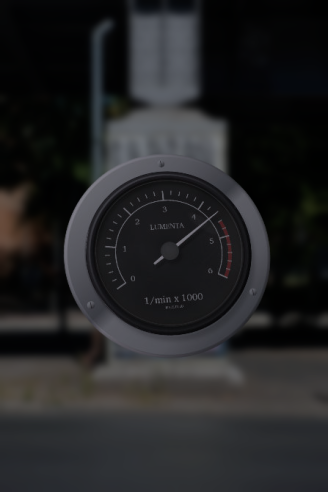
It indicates 4400
